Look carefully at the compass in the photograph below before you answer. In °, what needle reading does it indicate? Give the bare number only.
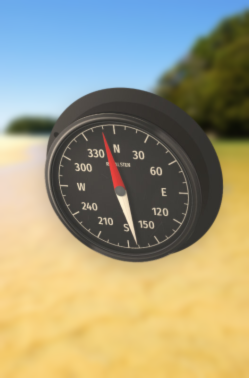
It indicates 350
